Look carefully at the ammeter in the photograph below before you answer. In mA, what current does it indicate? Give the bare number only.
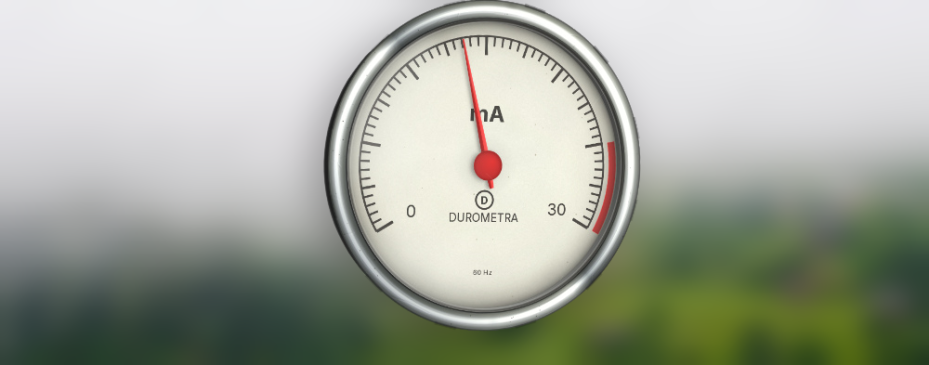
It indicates 13.5
